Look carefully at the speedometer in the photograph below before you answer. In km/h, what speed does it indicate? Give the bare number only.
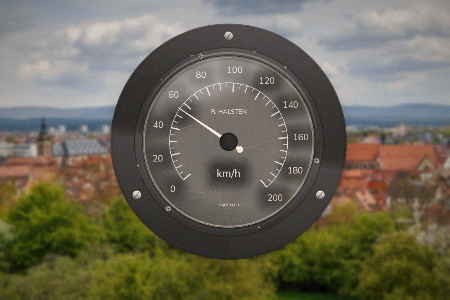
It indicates 55
